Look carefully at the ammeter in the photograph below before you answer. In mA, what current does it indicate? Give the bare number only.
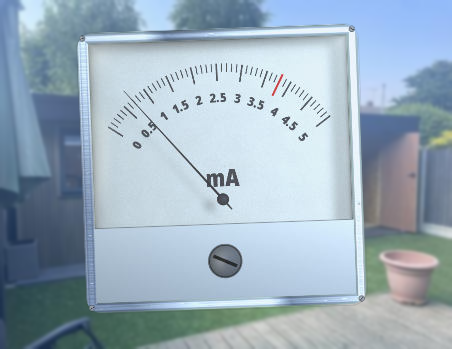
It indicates 0.7
